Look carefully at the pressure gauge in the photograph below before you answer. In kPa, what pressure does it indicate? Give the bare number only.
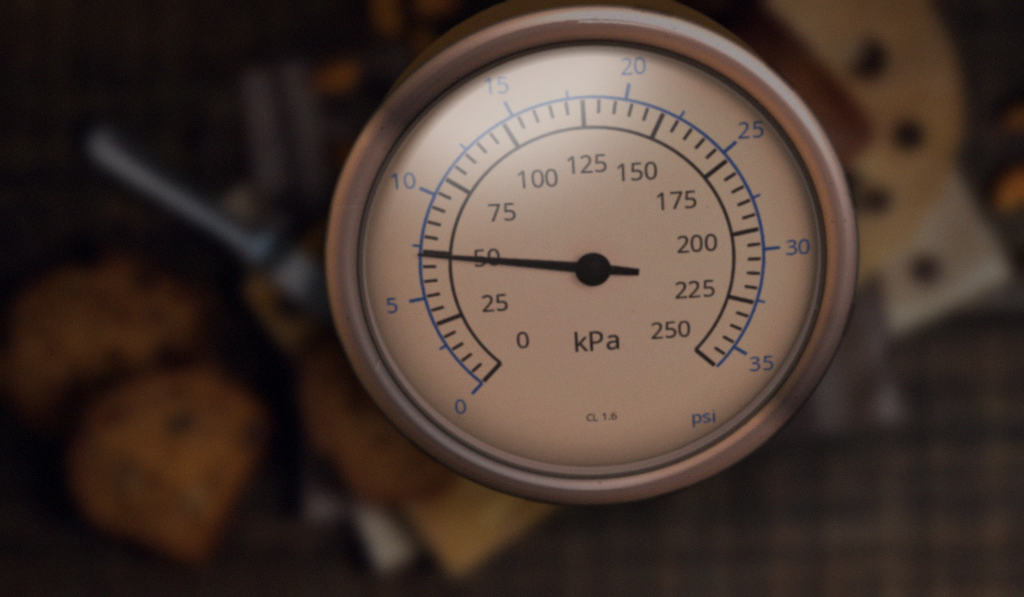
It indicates 50
